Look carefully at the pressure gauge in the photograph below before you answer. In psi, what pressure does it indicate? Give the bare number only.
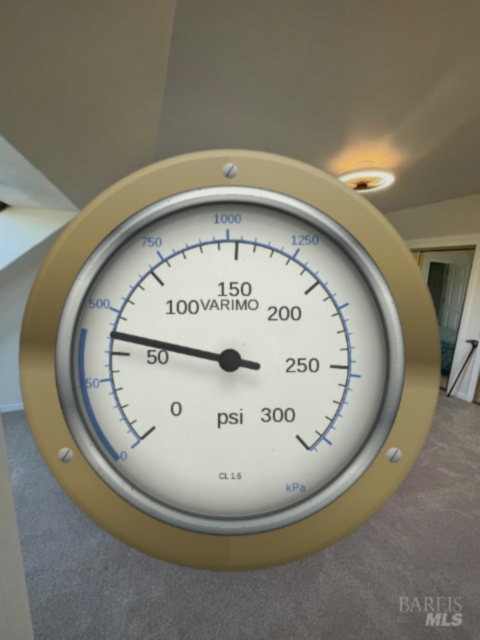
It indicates 60
